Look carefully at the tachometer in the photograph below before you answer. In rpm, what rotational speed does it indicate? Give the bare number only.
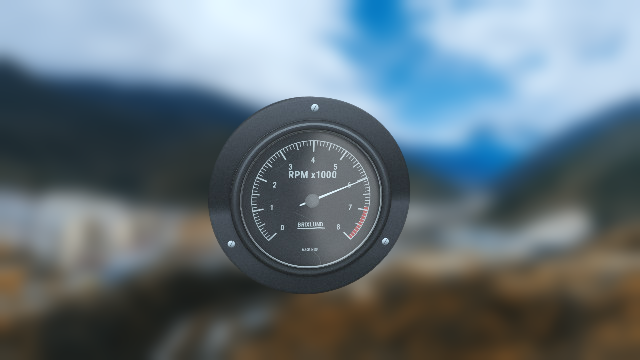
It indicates 6000
